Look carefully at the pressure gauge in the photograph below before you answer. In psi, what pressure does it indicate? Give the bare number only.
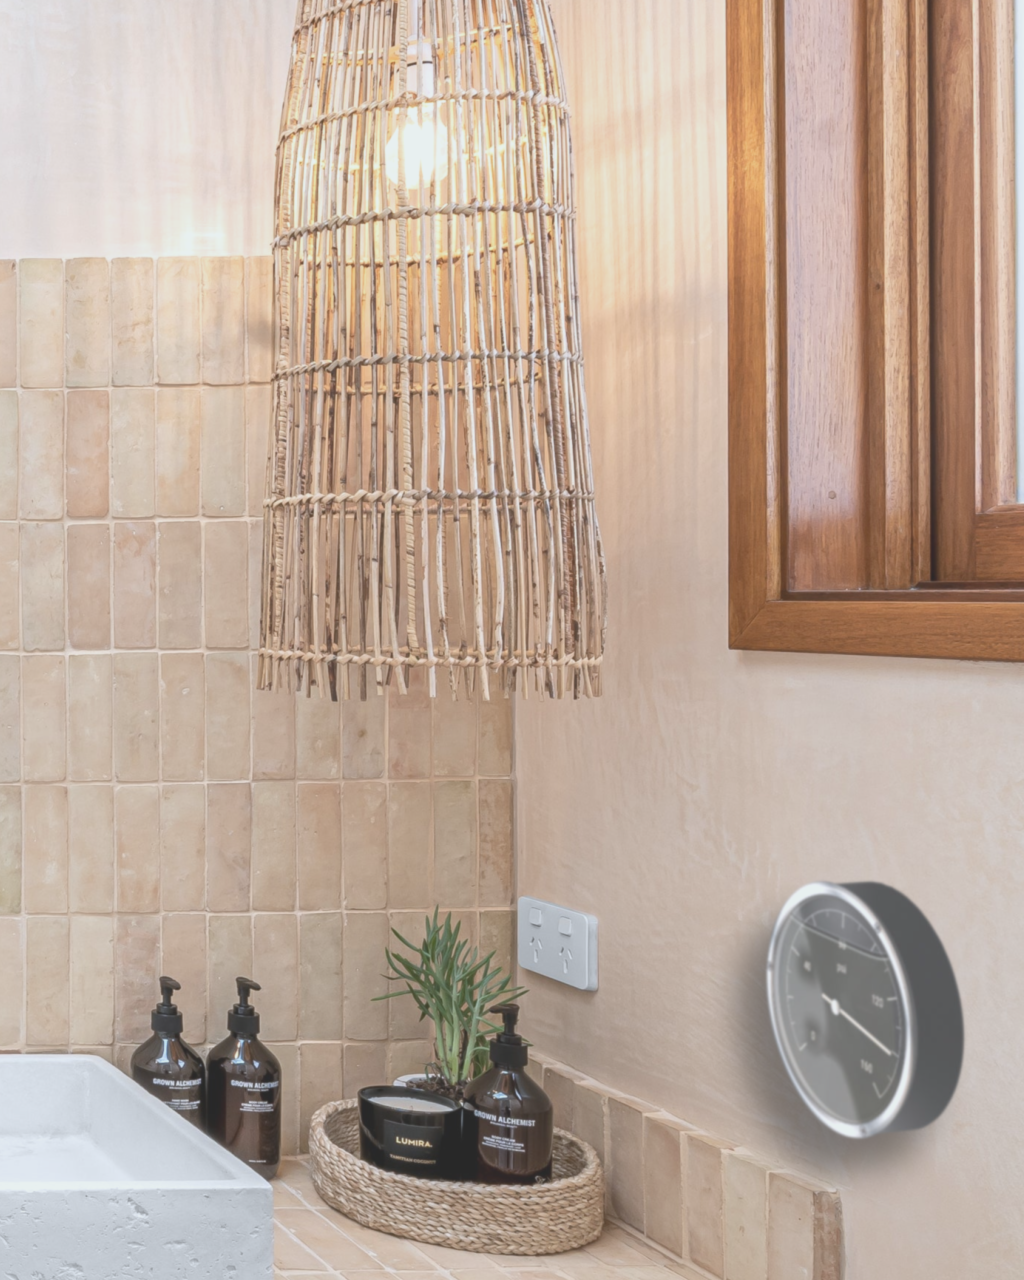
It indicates 140
